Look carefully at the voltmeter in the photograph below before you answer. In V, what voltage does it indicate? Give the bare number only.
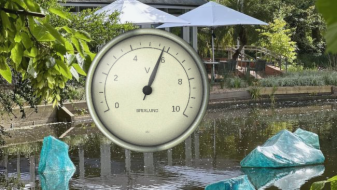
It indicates 5.75
